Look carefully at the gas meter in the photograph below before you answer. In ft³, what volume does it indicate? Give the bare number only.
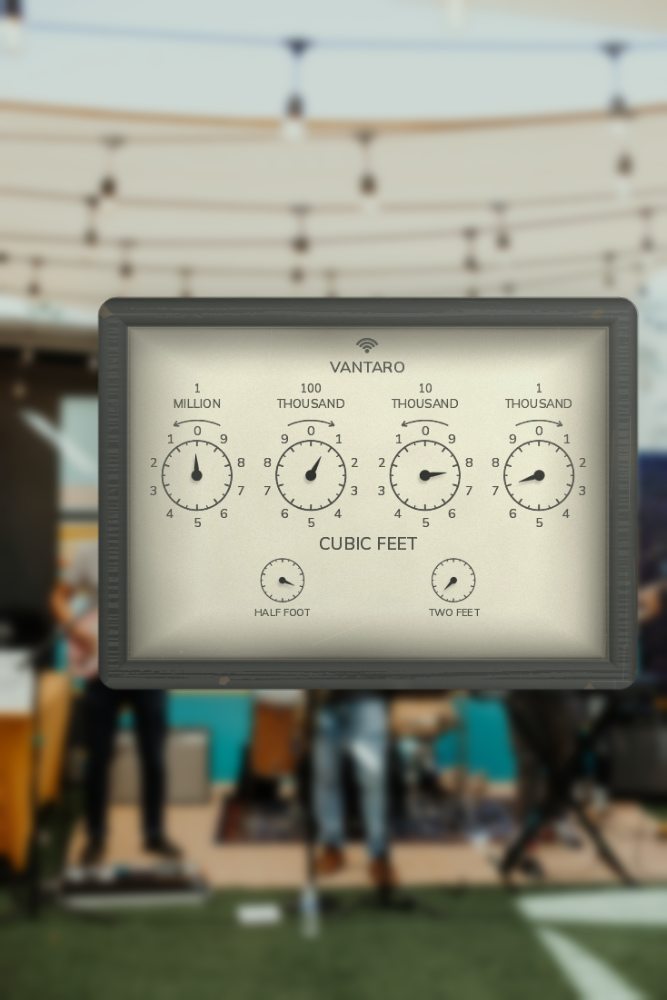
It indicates 7700
